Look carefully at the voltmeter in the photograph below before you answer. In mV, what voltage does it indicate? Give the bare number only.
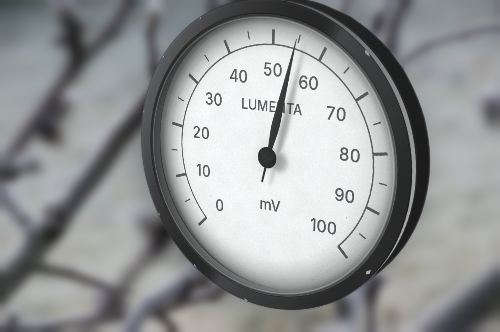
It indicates 55
